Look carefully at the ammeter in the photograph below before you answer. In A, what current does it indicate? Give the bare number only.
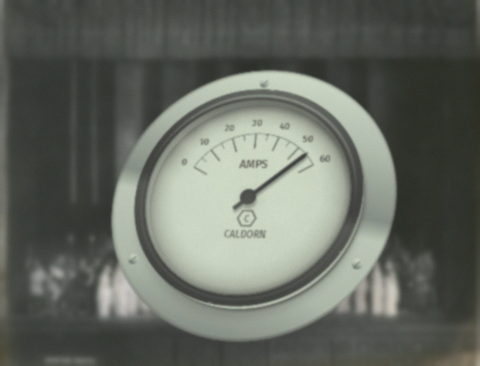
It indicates 55
